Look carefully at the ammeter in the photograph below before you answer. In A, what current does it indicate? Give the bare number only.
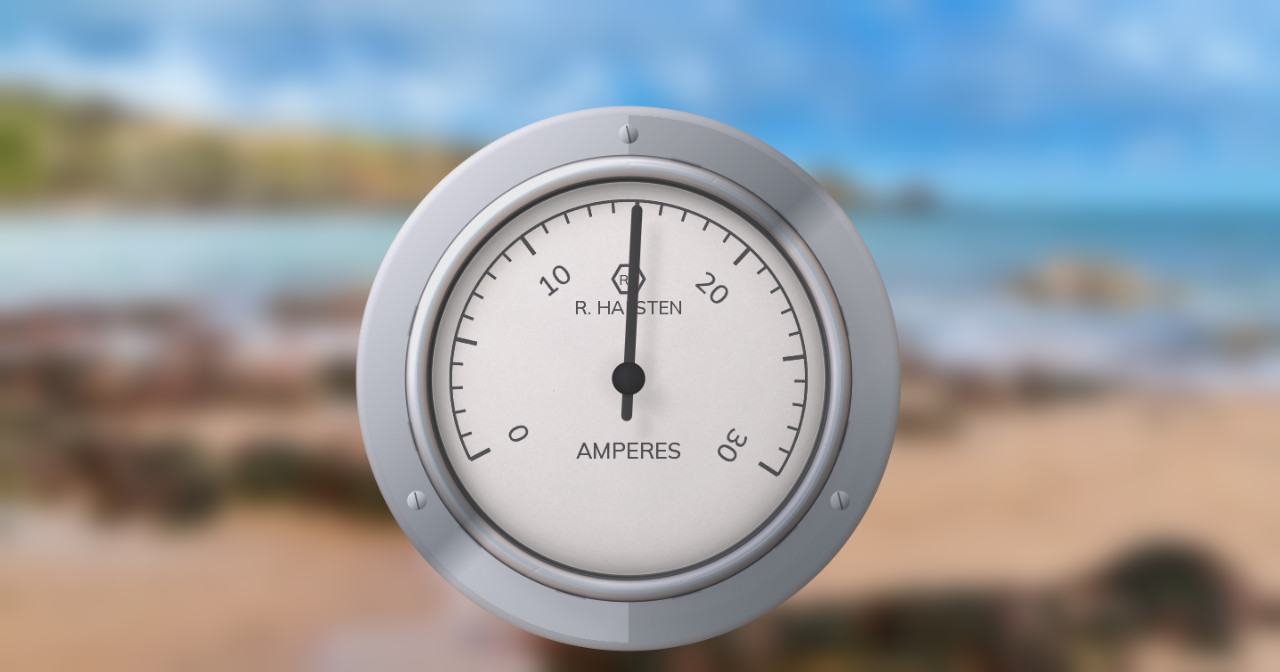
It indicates 15
